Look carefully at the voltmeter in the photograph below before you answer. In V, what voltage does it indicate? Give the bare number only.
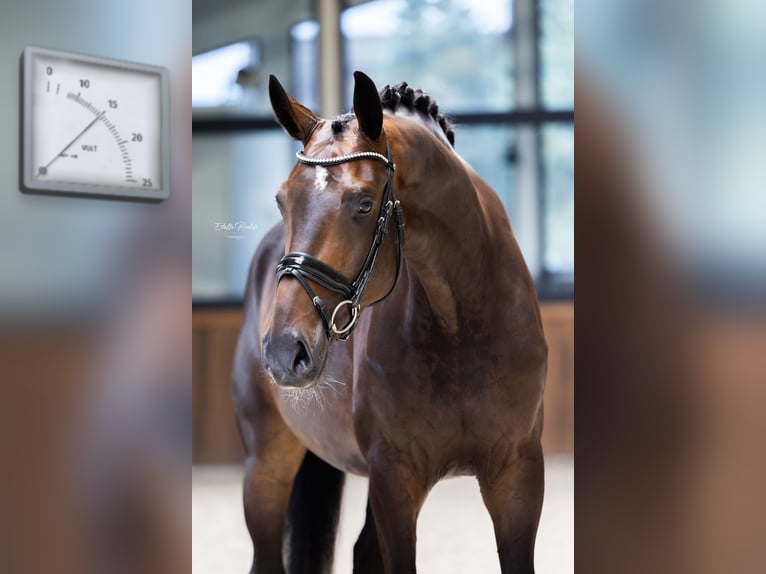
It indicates 15
